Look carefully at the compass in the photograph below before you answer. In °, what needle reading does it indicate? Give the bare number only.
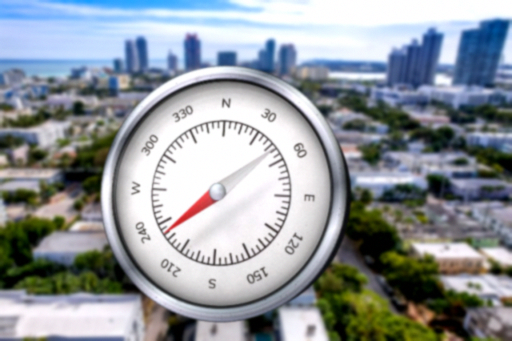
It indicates 230
